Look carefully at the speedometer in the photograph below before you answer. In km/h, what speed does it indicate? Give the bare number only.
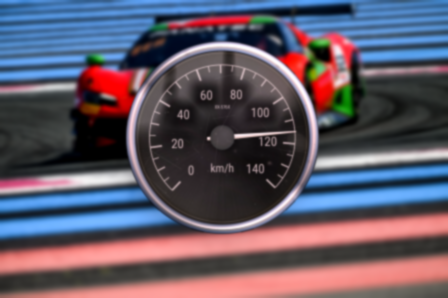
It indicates 115
